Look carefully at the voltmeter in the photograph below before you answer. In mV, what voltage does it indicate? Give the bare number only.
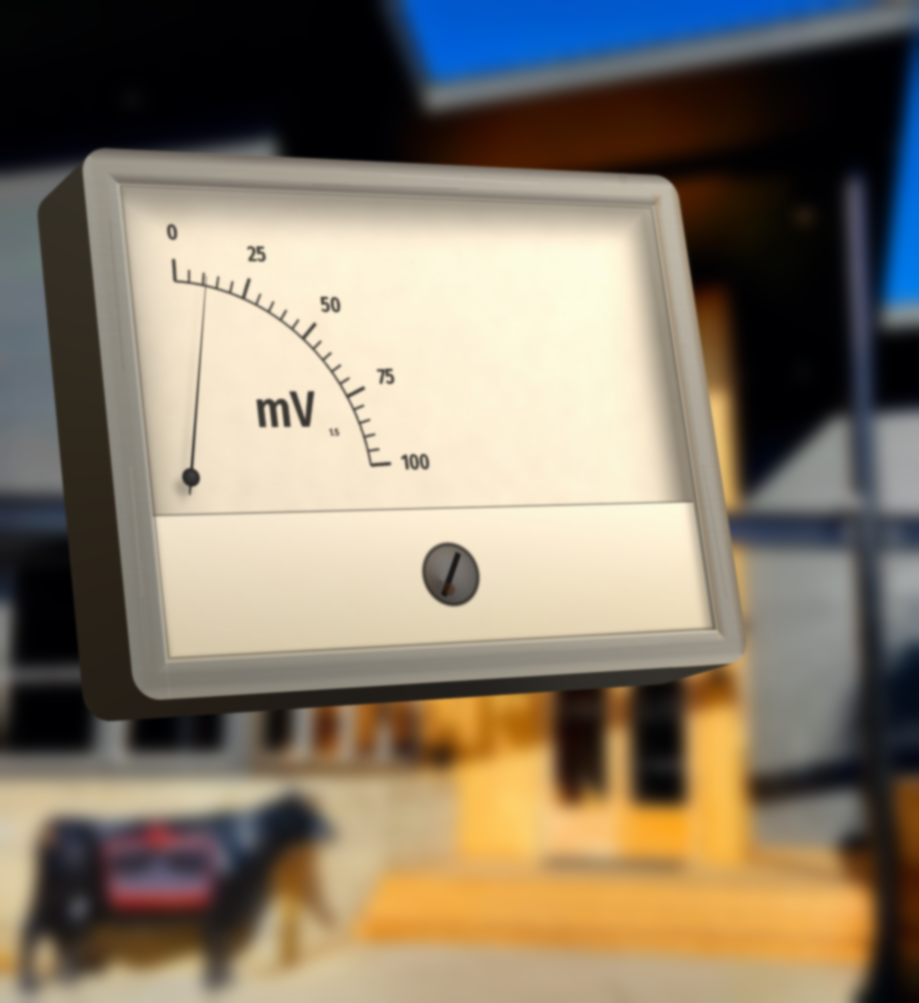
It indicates 10
